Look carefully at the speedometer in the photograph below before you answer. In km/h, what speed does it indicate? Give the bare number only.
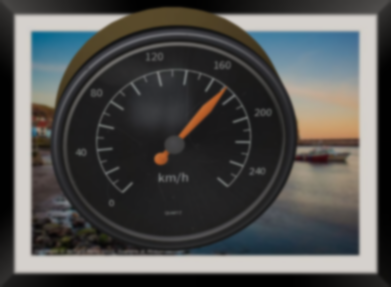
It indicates 170
